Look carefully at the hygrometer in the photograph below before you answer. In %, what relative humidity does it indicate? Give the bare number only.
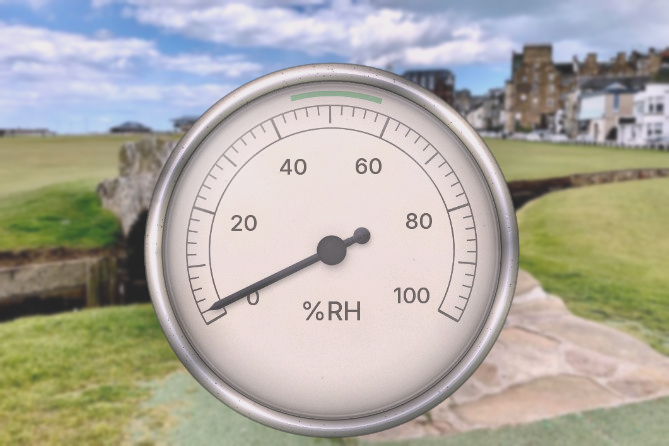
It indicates 2
